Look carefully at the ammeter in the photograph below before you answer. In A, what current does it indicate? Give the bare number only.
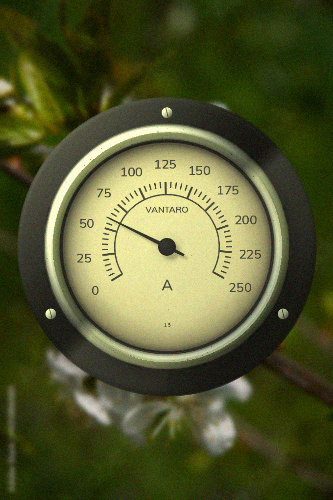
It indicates 60
